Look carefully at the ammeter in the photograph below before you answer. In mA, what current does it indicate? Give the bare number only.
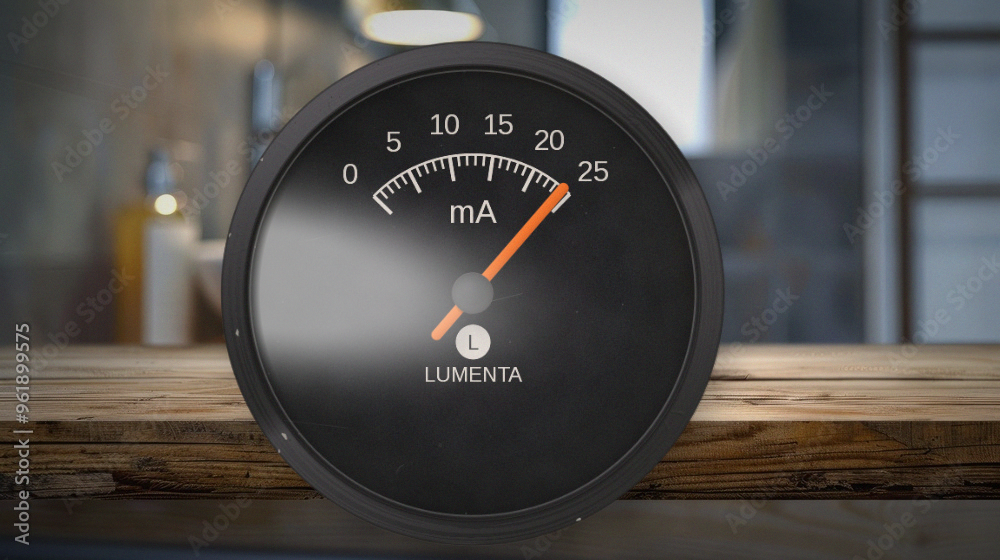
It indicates 24
